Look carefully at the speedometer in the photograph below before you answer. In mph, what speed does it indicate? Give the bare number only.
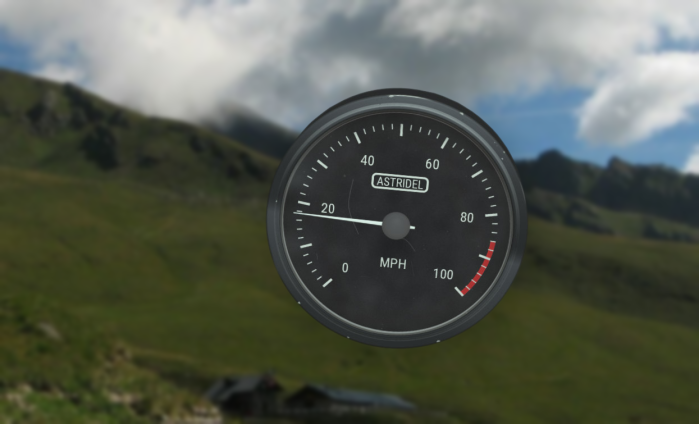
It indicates 18
